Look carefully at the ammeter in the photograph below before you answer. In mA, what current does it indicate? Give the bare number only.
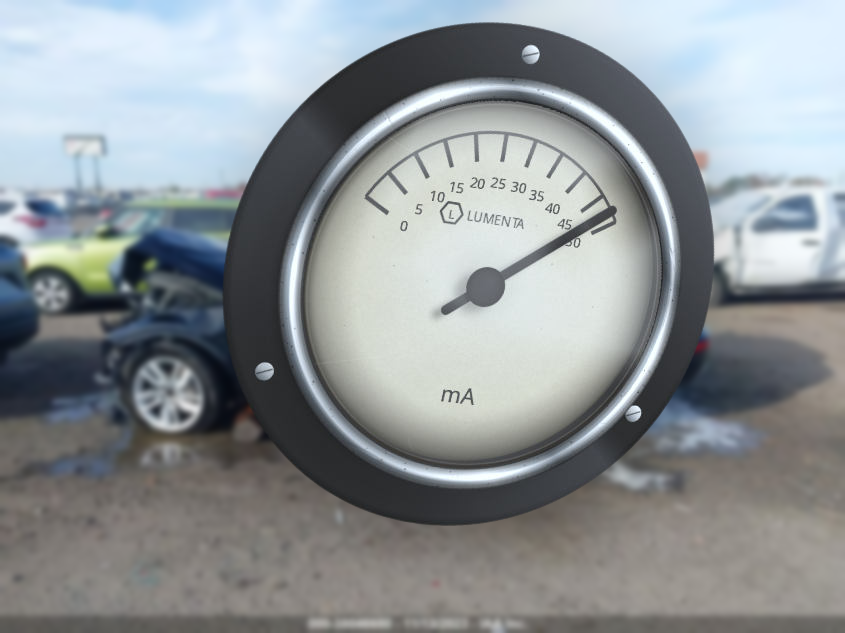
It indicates 47.5
